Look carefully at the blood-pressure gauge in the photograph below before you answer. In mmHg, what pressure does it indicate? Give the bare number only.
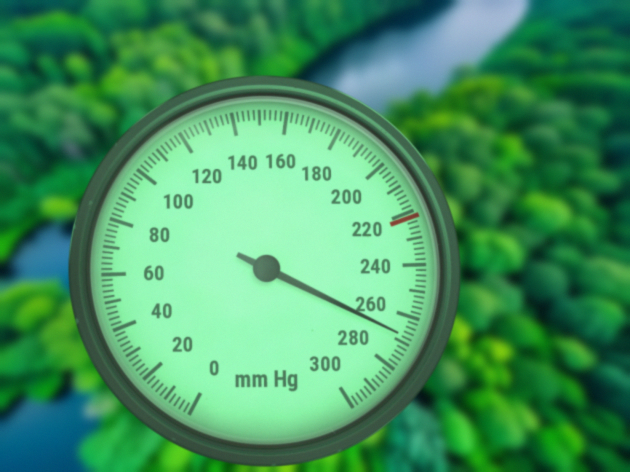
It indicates 268
